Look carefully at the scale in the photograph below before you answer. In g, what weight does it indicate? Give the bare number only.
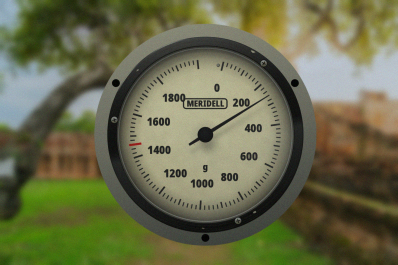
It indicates 260
